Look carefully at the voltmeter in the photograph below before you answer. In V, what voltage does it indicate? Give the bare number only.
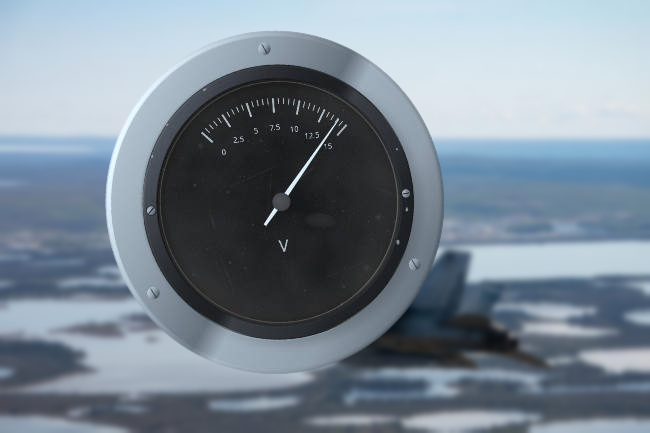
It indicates 14
